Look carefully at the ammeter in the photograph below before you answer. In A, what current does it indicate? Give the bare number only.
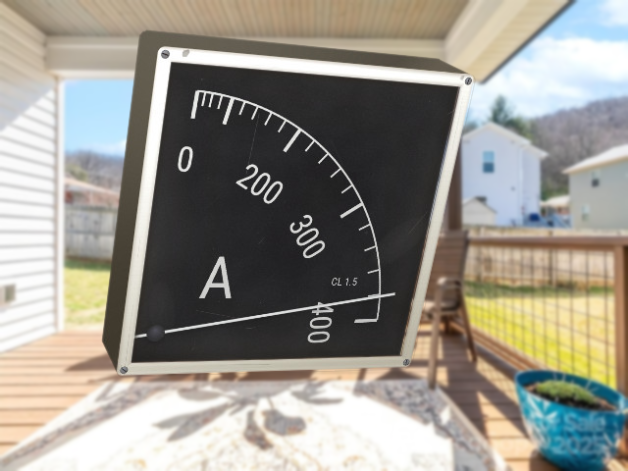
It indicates 380
